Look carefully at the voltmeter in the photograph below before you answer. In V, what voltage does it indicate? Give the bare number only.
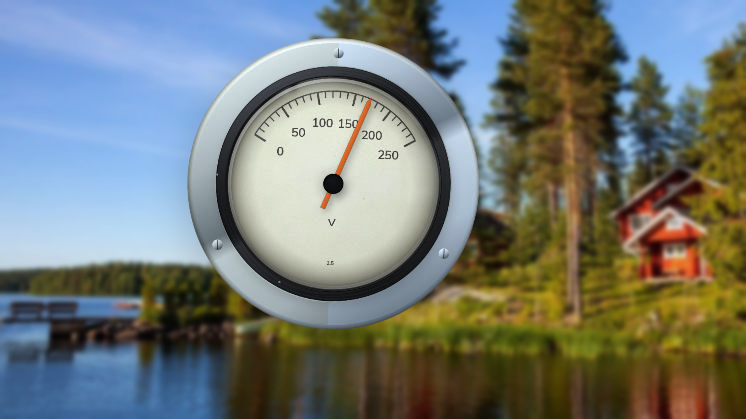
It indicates 170
